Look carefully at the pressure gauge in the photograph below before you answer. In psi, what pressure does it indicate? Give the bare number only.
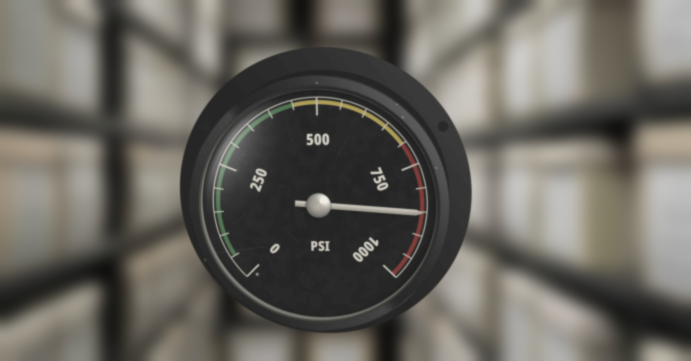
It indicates 850
